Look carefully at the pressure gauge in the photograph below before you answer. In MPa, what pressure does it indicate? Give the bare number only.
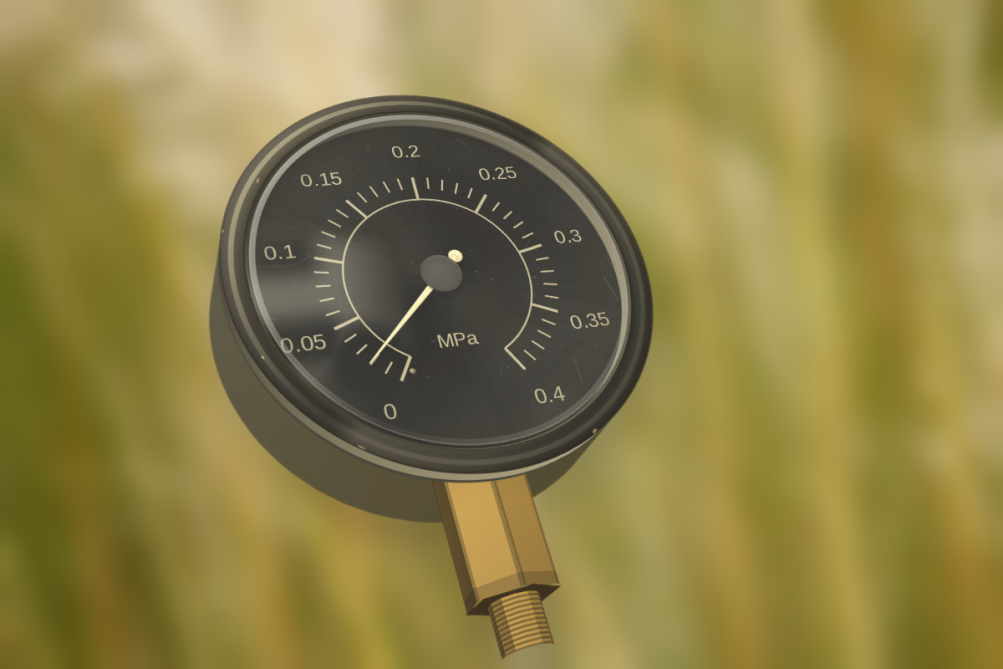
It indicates 0.02
